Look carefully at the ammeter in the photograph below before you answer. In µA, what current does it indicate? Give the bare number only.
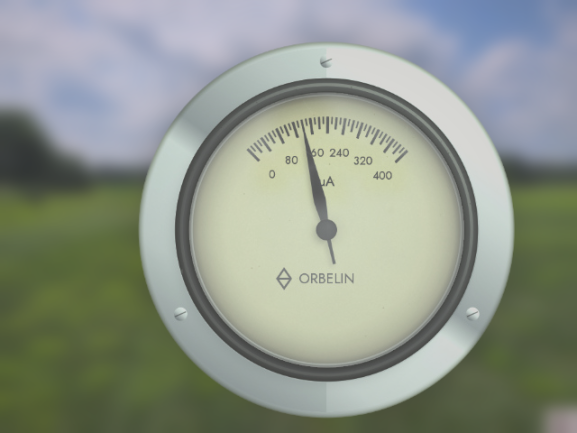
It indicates 140
